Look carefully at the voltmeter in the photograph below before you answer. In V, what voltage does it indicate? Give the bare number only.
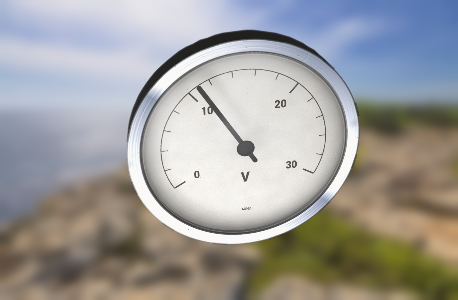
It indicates 11
